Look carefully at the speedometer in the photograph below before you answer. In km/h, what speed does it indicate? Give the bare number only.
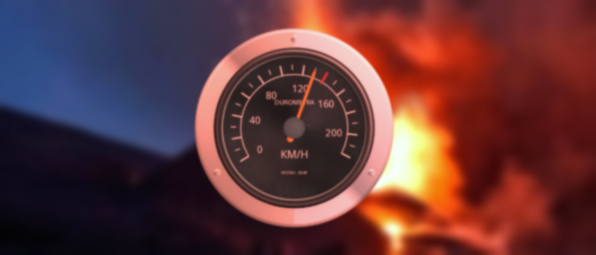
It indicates 130
